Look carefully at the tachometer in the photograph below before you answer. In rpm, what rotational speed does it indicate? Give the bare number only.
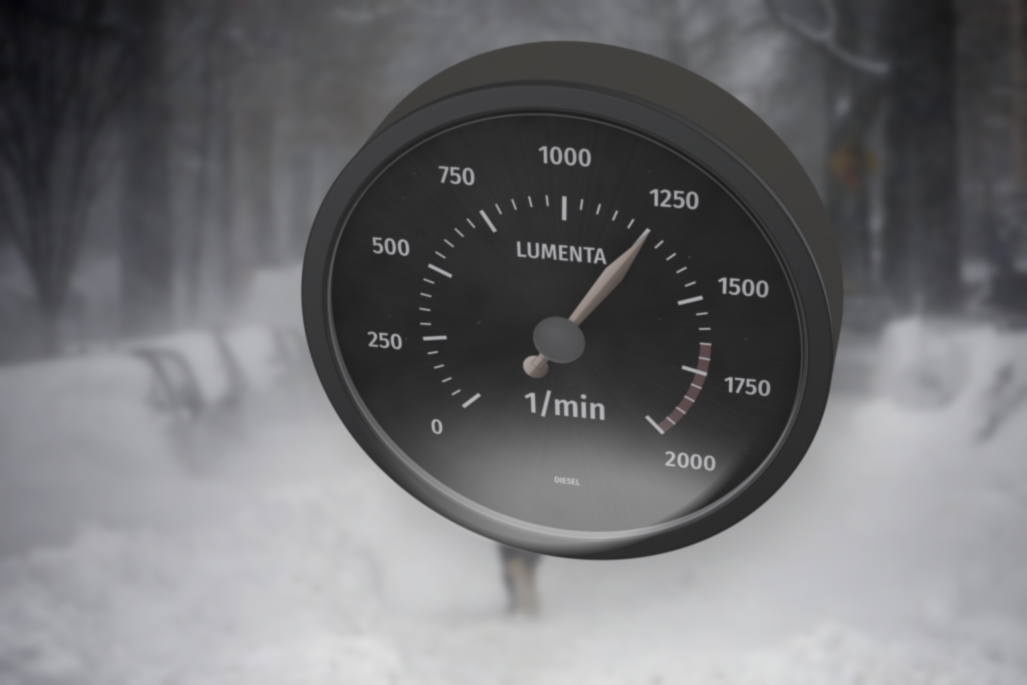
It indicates 1250
